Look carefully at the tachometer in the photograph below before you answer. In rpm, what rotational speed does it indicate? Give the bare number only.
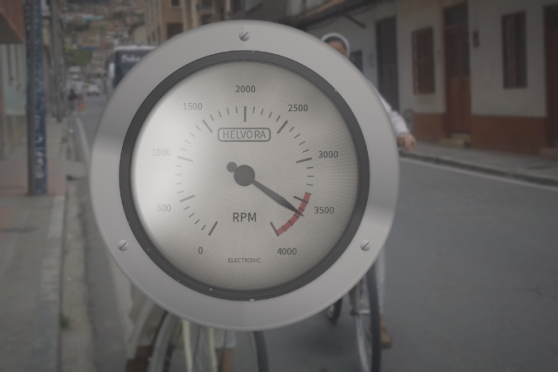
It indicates 3650
